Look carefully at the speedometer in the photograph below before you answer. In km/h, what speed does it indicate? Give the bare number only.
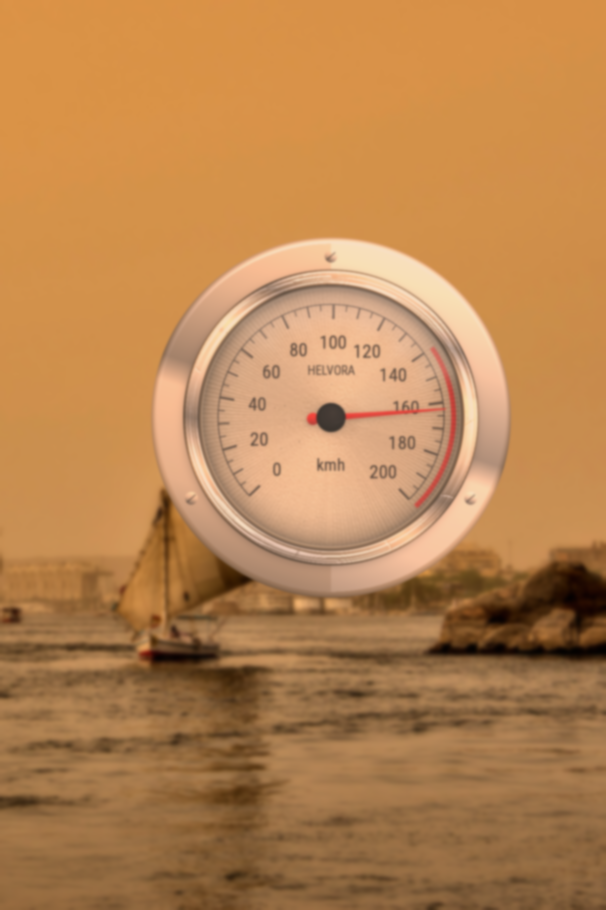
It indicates 162.5
